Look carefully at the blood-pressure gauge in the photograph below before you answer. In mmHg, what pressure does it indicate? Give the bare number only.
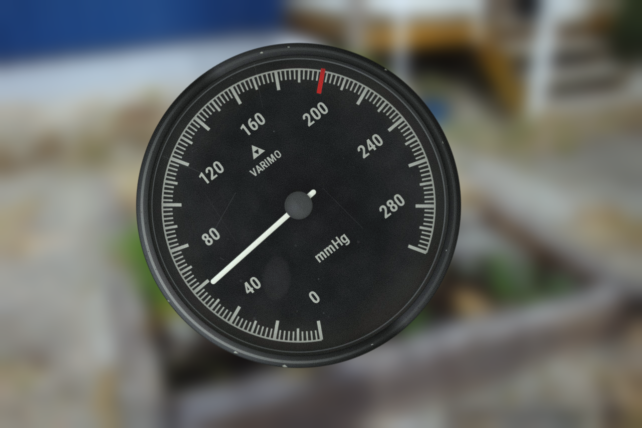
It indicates 58
